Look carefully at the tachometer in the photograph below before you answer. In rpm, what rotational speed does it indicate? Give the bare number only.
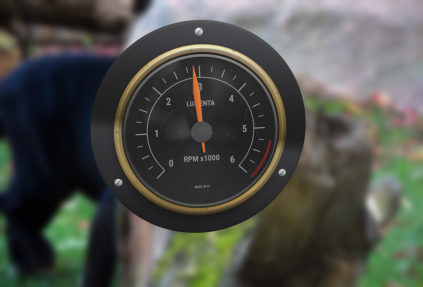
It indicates 2875
